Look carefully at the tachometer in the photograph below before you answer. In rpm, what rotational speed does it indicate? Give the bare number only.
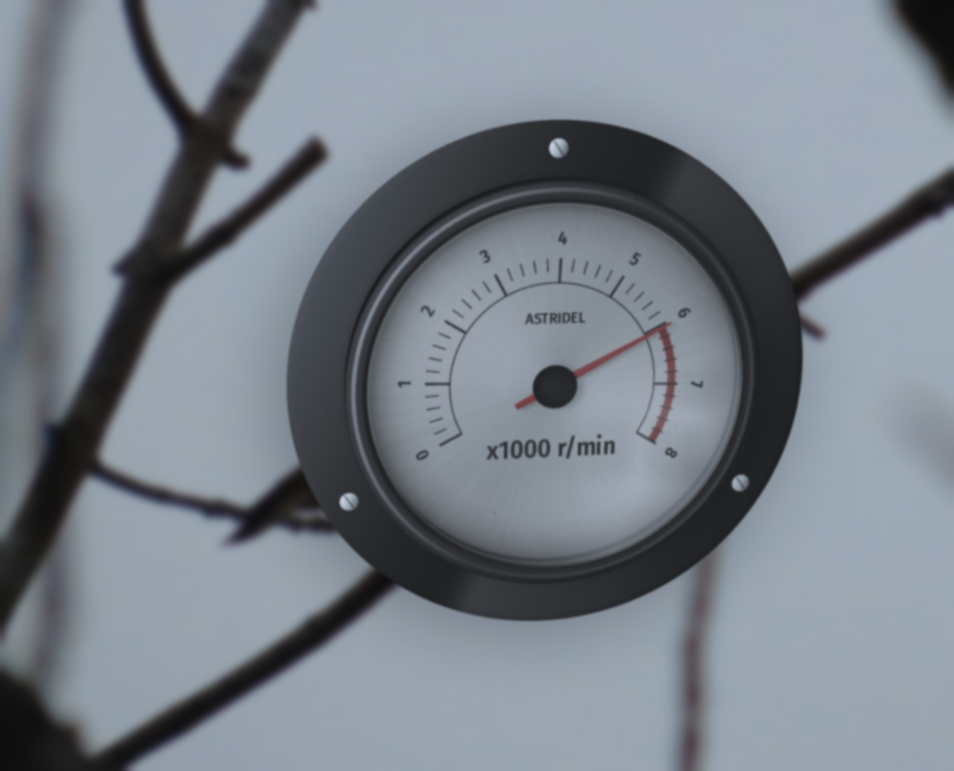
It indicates 6000
